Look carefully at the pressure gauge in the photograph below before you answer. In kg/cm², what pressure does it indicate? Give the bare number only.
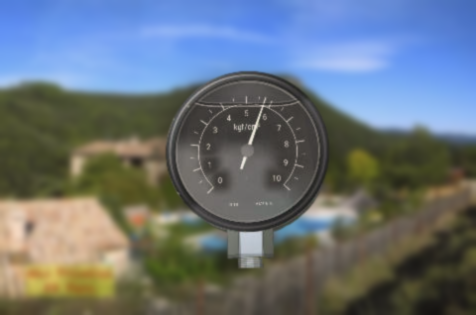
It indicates 5.75
